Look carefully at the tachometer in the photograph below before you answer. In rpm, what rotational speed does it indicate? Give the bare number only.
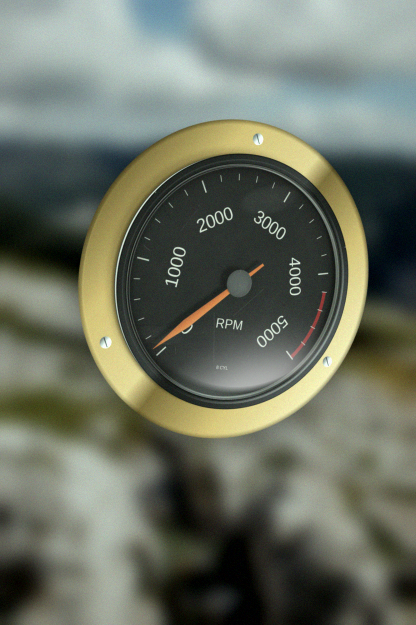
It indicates 100
